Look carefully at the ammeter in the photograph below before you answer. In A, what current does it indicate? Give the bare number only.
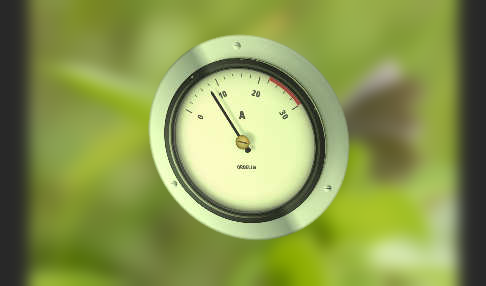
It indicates 8
